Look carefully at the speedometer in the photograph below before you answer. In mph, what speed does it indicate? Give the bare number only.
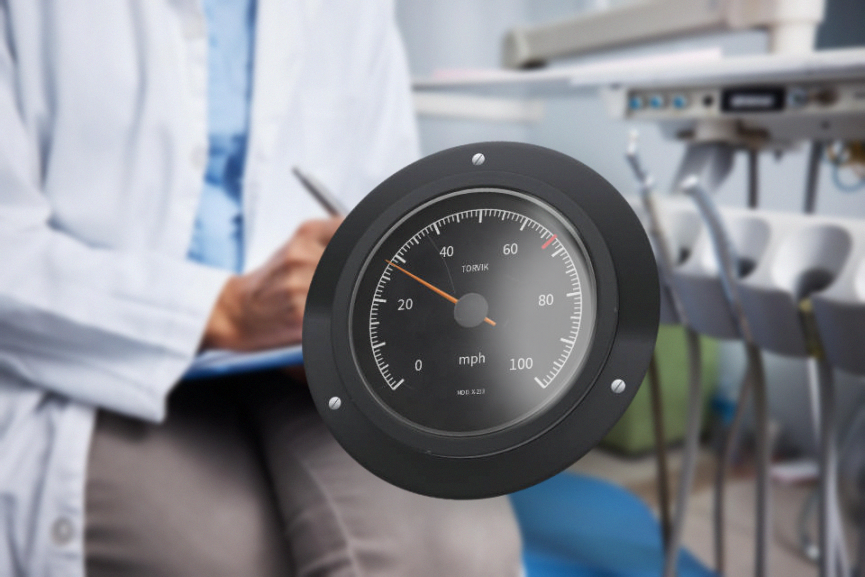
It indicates 28
